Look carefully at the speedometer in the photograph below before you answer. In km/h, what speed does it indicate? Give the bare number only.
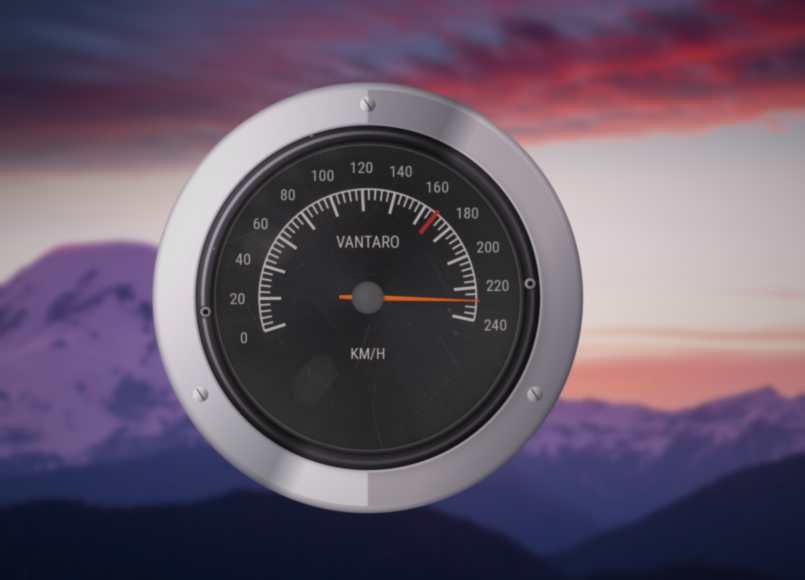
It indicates 228
